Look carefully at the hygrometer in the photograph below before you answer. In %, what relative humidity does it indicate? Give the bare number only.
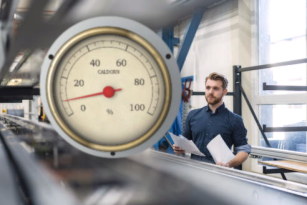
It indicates 8
